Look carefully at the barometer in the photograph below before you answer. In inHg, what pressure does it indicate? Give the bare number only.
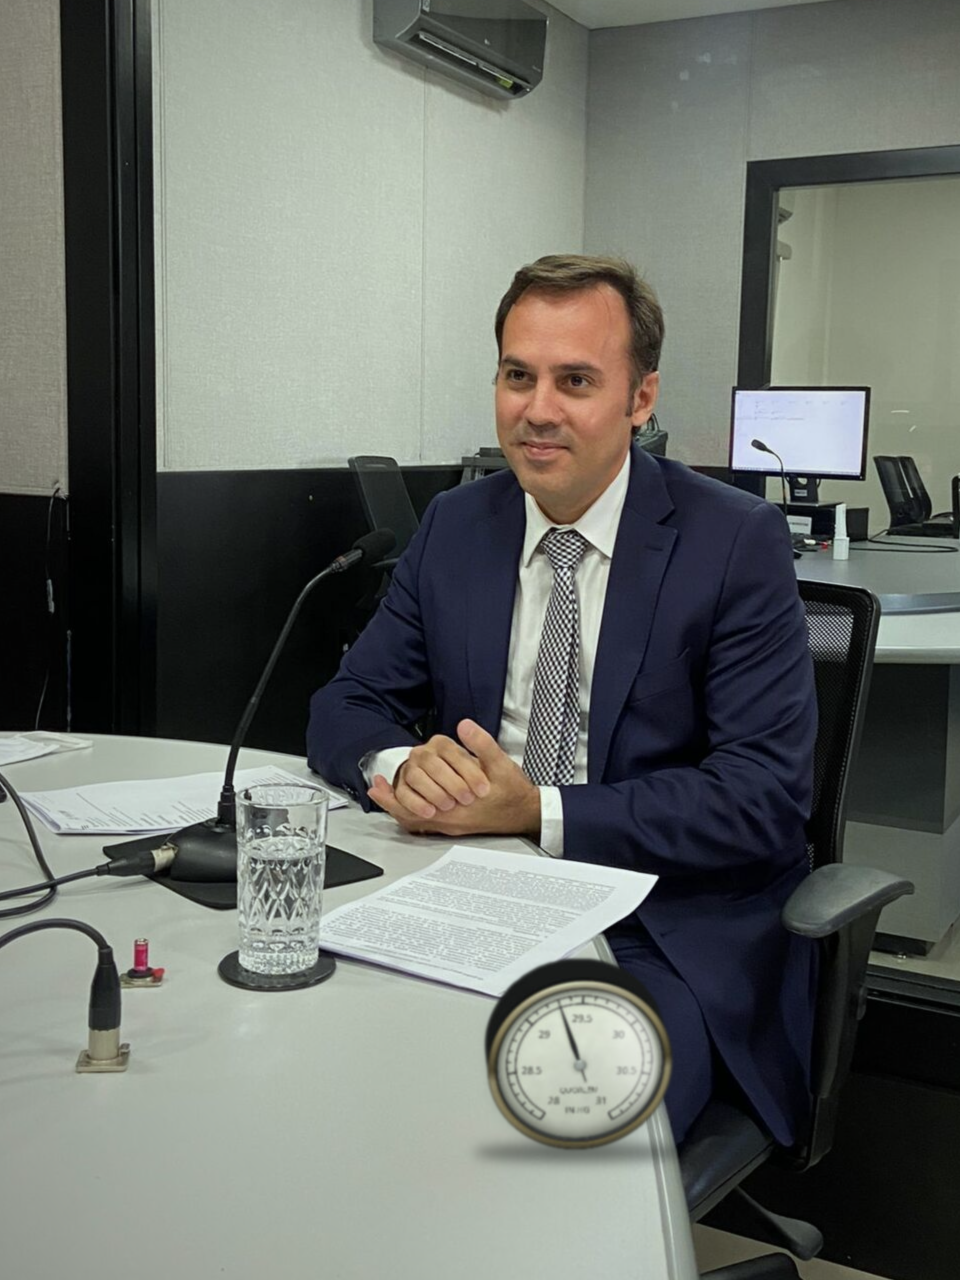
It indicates 29.3
